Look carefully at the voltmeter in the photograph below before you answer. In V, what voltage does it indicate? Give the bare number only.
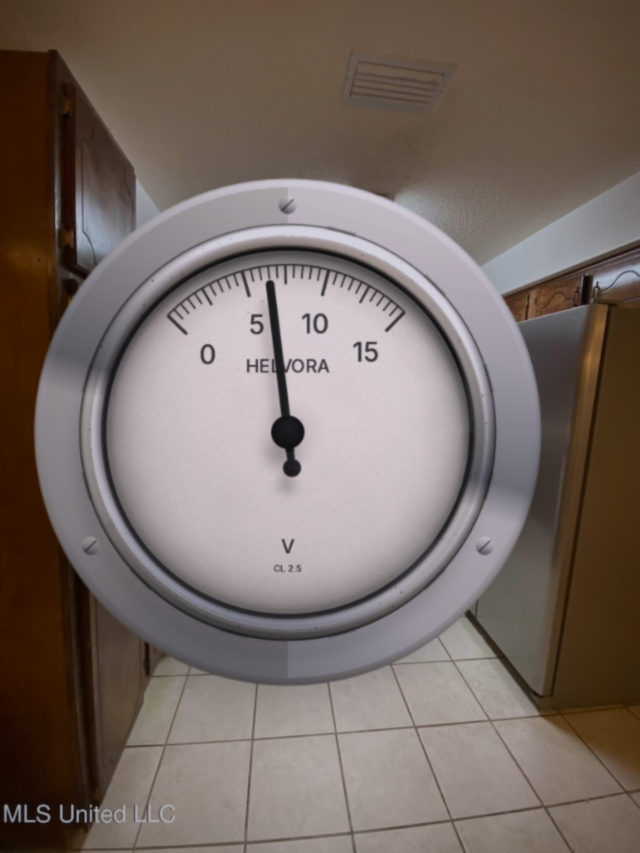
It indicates 6.5
